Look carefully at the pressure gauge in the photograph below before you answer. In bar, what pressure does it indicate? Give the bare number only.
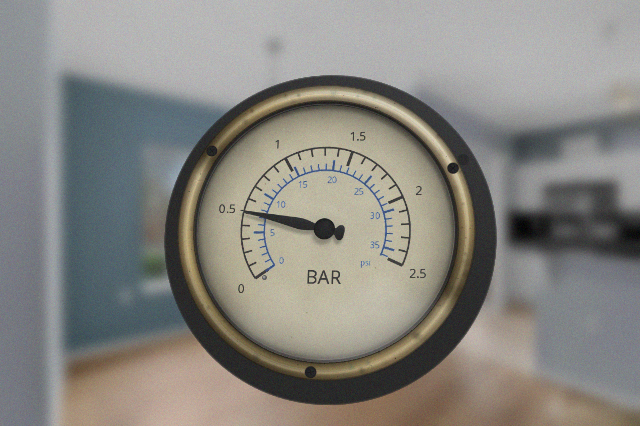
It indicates 0.5
